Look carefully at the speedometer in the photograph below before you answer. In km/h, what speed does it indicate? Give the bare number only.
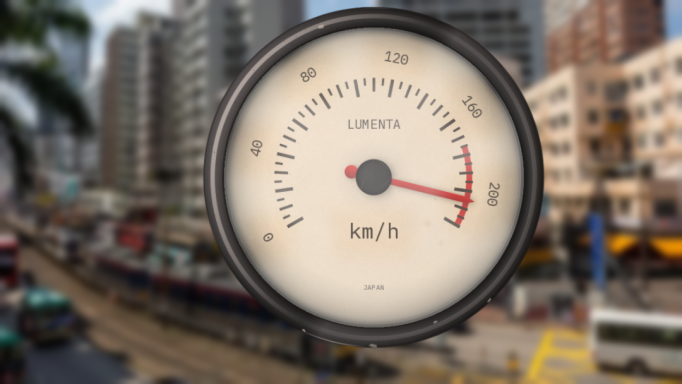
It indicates 205
